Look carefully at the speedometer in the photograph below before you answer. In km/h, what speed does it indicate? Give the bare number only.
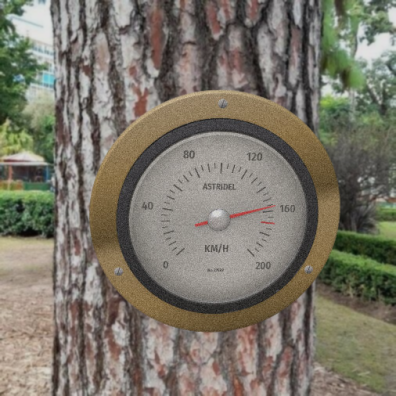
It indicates 155
